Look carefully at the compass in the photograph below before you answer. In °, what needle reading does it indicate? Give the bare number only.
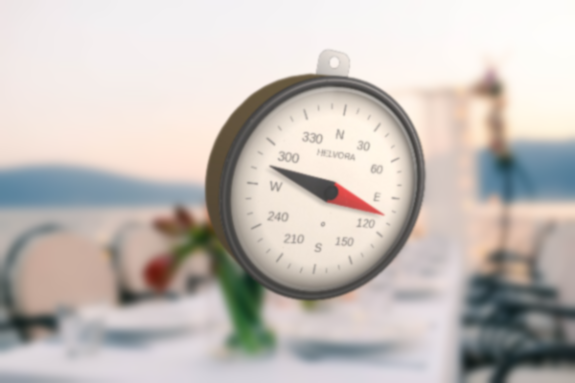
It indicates 105
